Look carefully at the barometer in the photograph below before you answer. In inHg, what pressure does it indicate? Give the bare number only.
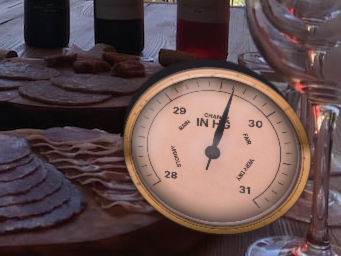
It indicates 29.6
